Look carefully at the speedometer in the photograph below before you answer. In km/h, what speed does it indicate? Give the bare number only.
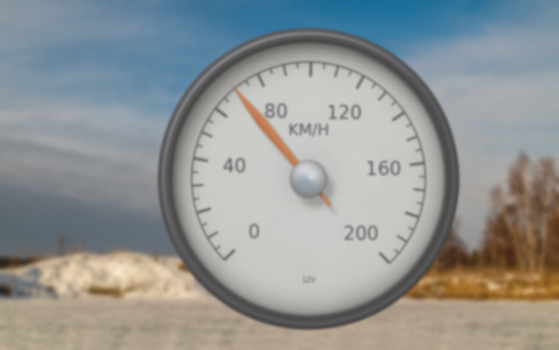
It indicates 70
